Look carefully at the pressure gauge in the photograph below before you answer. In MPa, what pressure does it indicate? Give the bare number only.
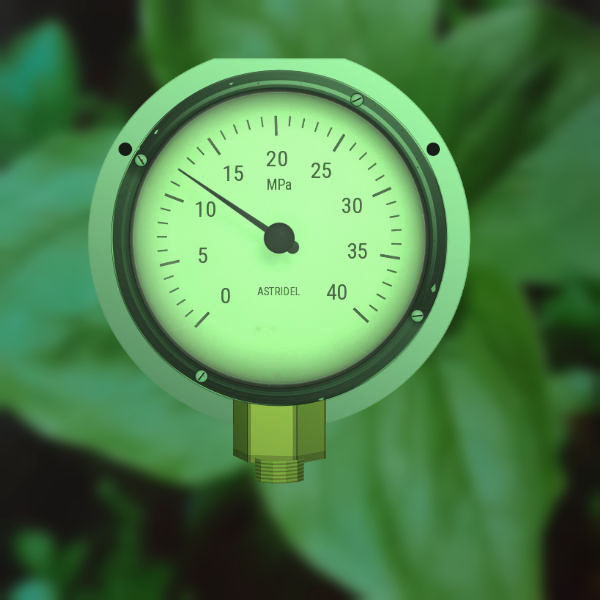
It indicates 12
